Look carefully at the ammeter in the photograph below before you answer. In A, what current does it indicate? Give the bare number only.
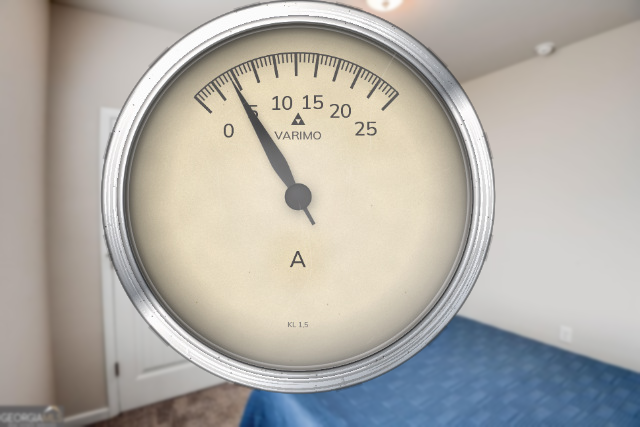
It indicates 4.5
